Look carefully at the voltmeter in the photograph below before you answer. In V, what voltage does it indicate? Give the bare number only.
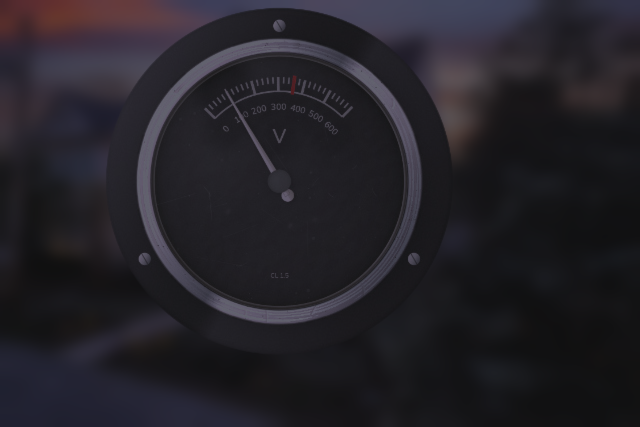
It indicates 100
